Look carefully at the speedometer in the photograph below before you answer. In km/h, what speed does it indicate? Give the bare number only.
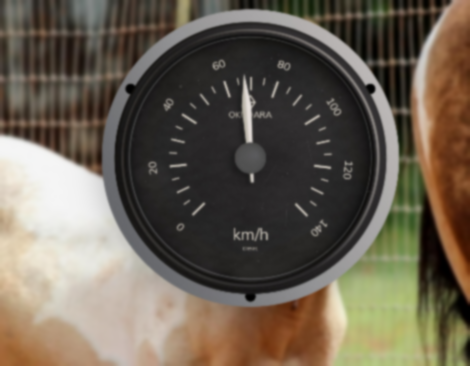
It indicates 67.5
